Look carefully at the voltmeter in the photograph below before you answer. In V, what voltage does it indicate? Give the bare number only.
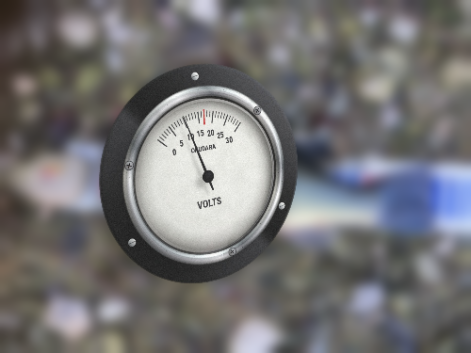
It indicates 10
